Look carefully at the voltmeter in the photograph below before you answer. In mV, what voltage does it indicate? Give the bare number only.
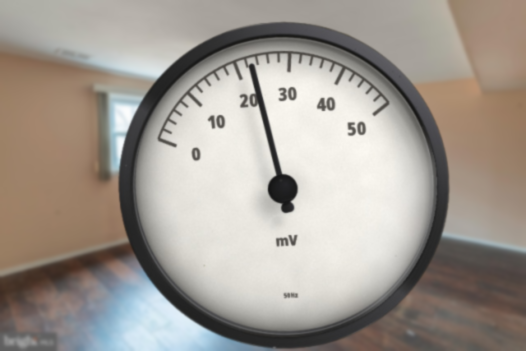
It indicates 23
